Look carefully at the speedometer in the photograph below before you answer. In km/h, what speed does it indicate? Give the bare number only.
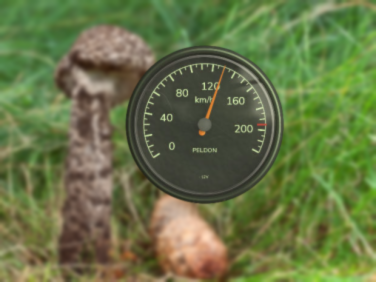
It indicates 130
